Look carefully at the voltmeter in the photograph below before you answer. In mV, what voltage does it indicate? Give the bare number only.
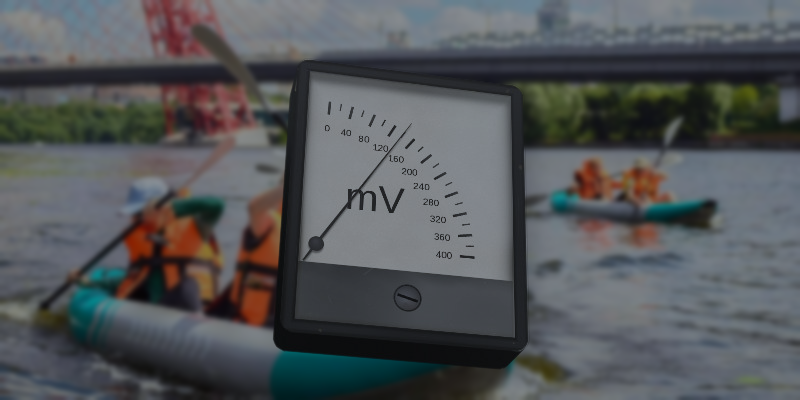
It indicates 140
